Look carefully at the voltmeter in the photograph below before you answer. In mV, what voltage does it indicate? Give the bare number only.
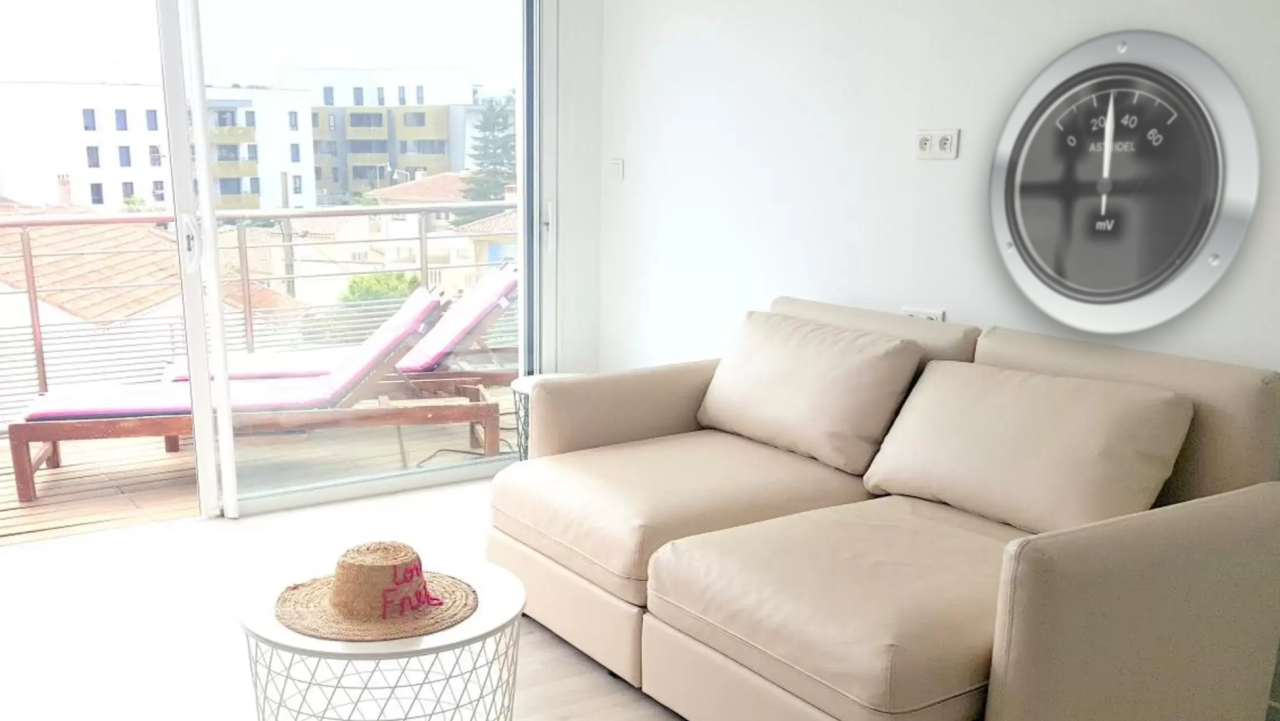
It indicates 30
